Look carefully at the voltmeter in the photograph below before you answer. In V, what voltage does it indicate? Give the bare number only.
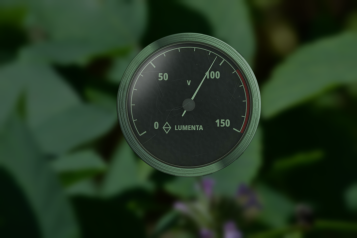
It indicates 95
